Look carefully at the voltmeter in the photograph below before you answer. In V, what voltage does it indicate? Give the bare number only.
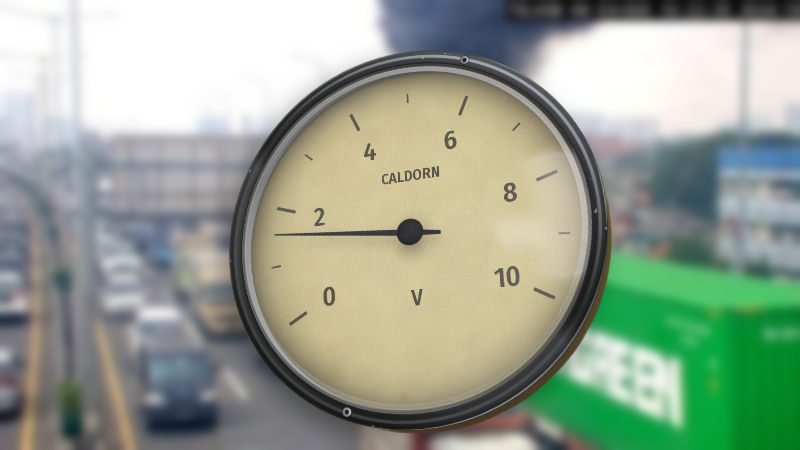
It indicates 1.5
